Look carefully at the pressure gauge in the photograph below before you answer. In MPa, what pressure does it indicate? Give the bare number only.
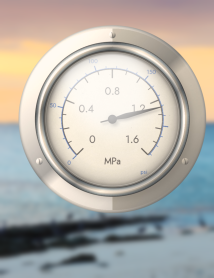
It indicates 1.25
